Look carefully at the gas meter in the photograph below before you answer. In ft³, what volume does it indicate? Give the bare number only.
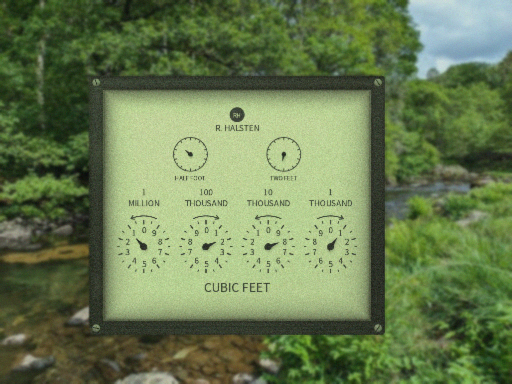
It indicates 118100
